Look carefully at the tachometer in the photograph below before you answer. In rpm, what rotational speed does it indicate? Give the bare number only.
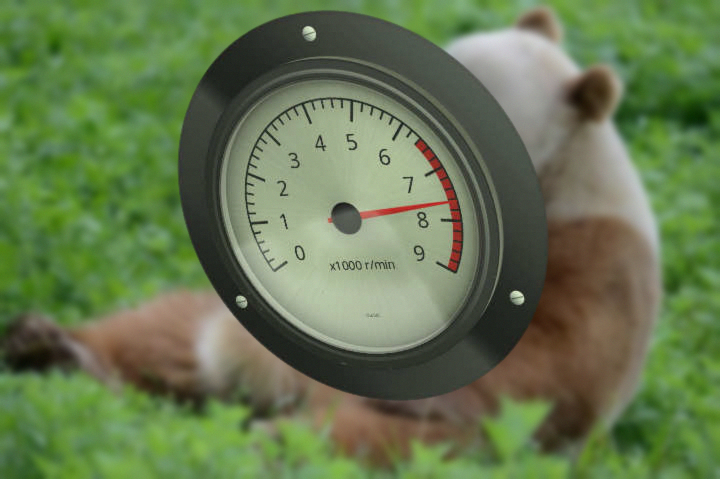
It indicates 7600
